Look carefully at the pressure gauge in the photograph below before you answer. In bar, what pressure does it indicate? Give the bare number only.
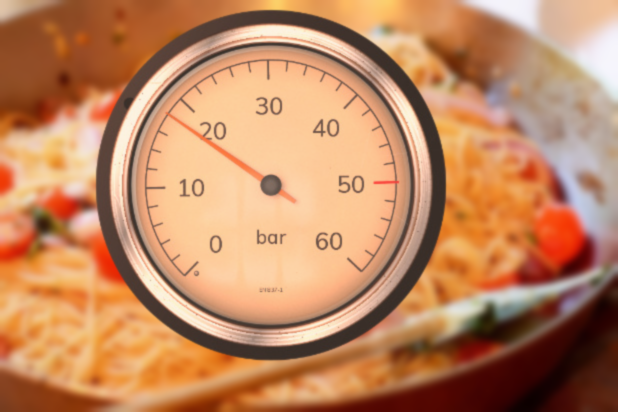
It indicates 18
